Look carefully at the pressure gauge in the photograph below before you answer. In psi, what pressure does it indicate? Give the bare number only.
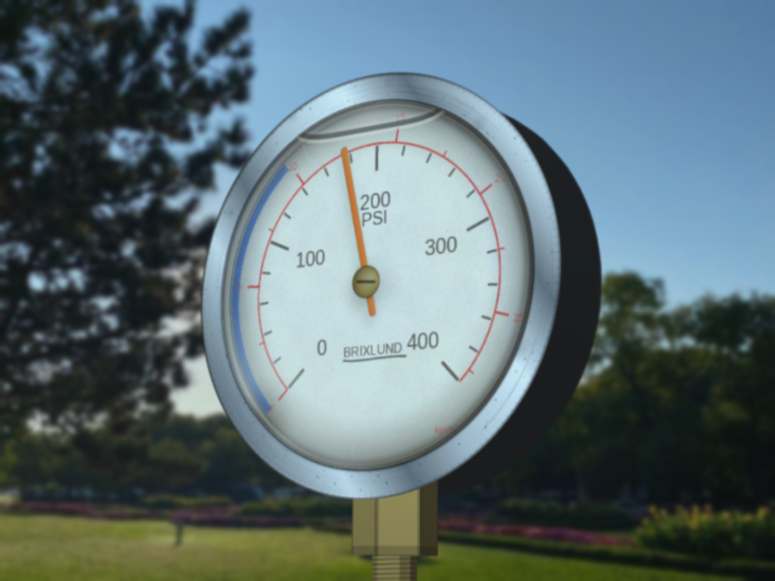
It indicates 180
